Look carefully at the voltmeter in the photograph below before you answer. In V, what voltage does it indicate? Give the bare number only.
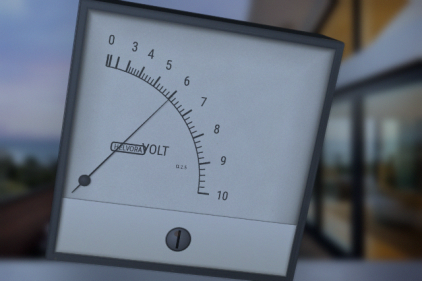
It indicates 6
